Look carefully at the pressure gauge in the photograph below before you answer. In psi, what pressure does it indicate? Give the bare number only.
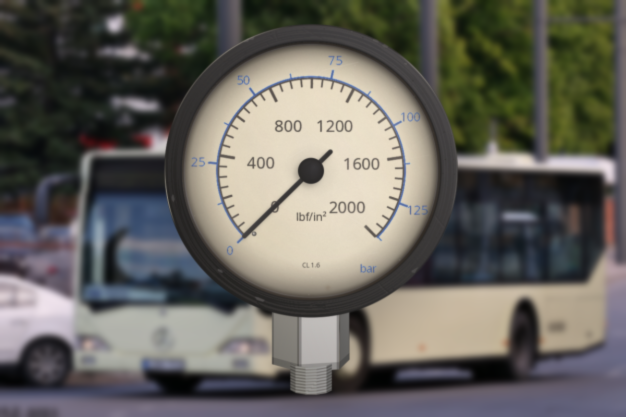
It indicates 0
